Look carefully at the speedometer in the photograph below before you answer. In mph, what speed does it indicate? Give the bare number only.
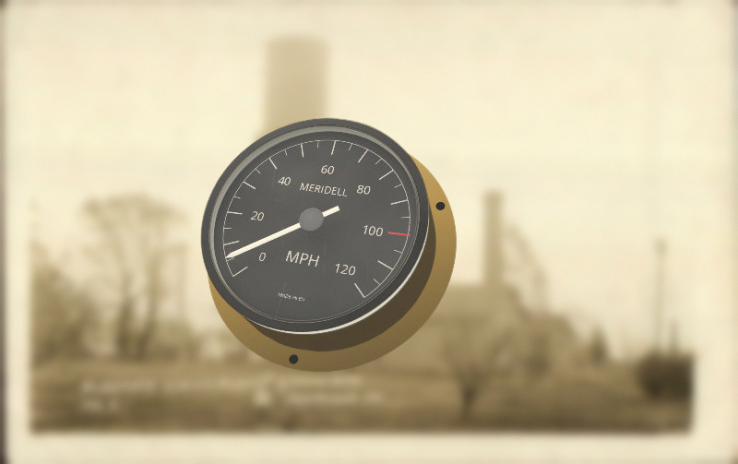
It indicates 5
